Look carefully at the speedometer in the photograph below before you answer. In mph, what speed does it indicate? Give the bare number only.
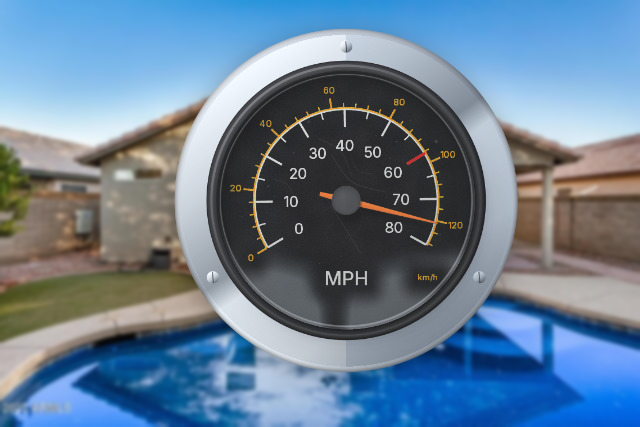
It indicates 75
